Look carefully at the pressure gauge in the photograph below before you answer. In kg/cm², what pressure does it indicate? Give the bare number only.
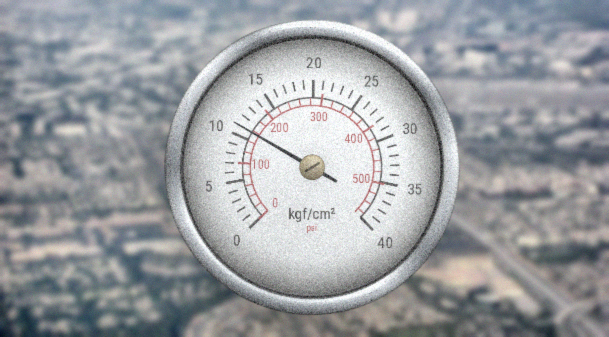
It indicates 11
